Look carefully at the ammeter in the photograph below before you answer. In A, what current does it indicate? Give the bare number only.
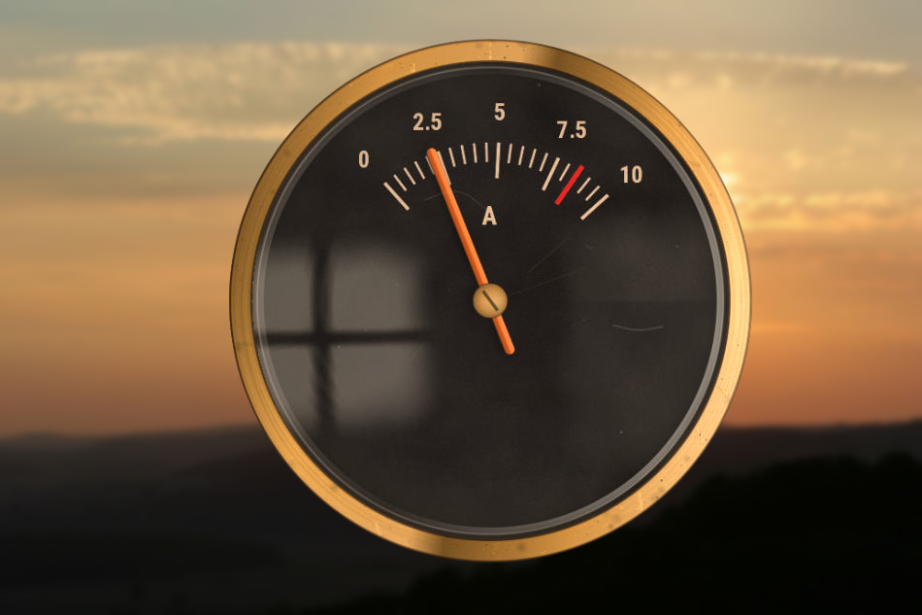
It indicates 2.25
